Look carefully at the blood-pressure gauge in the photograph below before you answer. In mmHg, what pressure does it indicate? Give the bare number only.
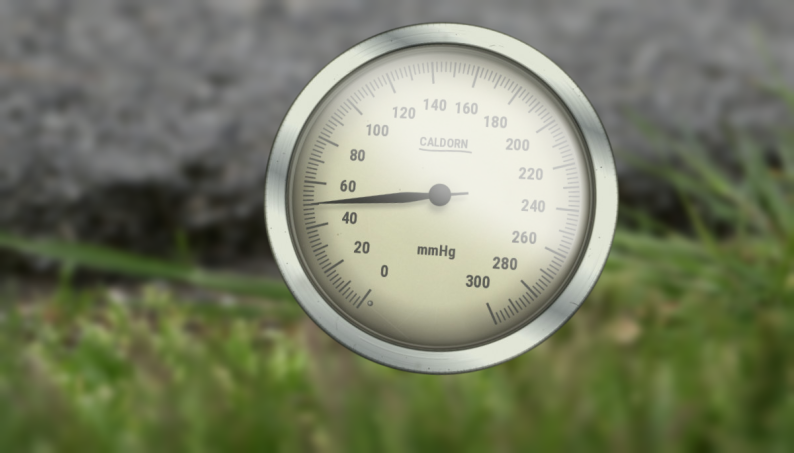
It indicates 50
